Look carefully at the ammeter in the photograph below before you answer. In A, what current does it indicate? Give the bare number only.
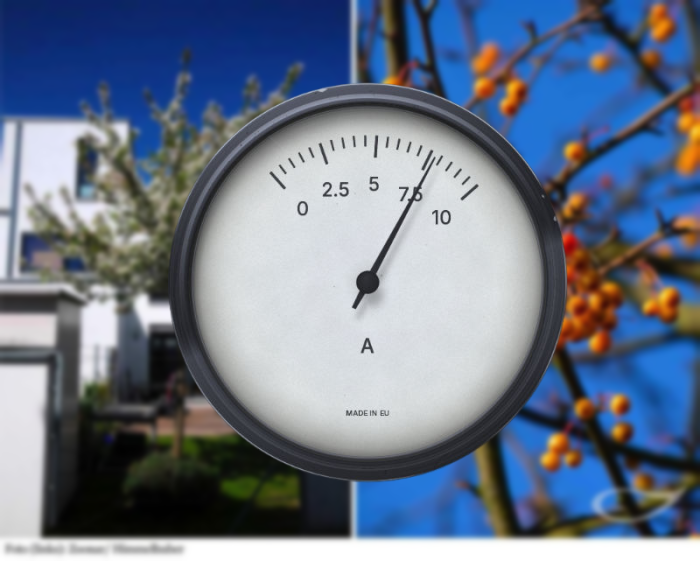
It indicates 7.75
